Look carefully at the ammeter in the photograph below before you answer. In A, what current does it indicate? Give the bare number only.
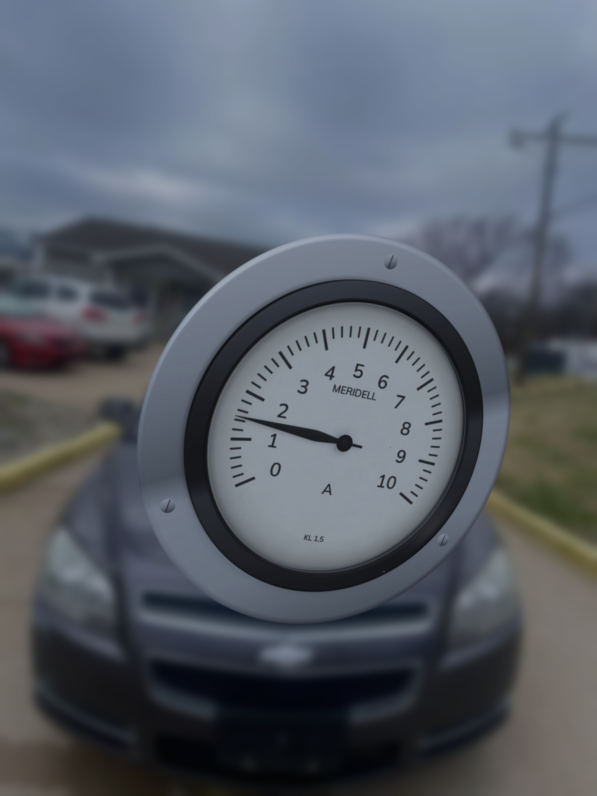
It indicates 1.5
